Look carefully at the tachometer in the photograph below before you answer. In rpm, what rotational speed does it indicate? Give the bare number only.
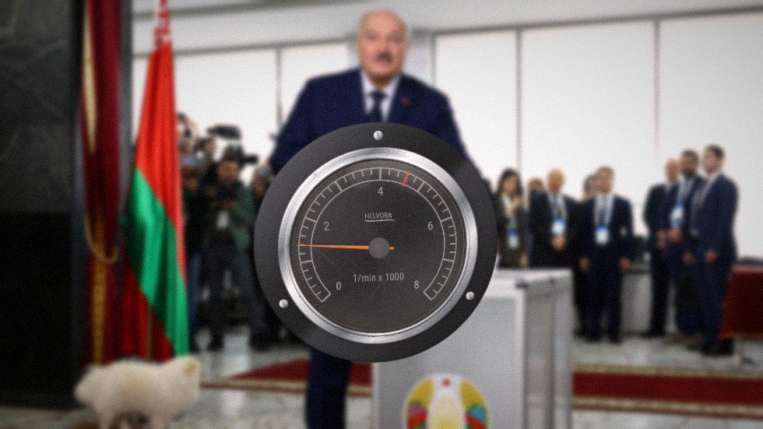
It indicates 1400
